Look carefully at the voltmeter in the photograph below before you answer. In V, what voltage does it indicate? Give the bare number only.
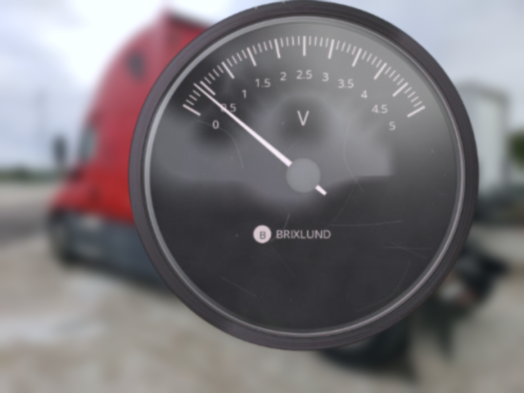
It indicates 0.4
